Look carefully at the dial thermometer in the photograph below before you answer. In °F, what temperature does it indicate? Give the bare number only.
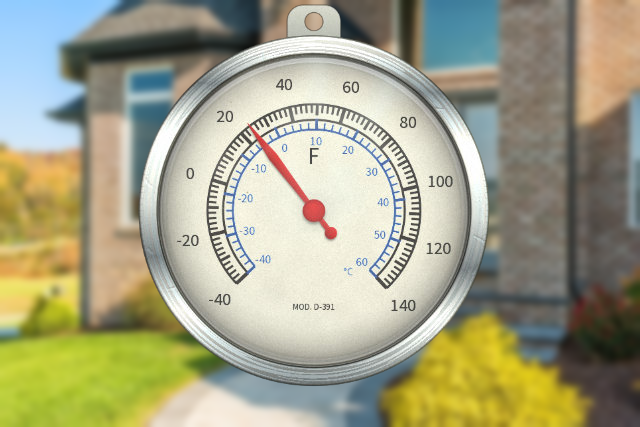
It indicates 24
